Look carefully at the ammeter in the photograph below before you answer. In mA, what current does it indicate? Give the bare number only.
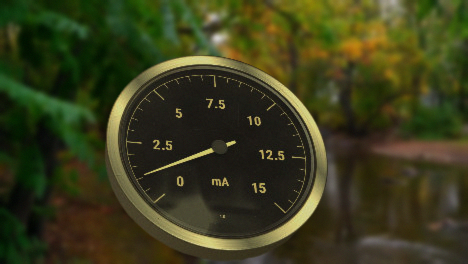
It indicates 1
